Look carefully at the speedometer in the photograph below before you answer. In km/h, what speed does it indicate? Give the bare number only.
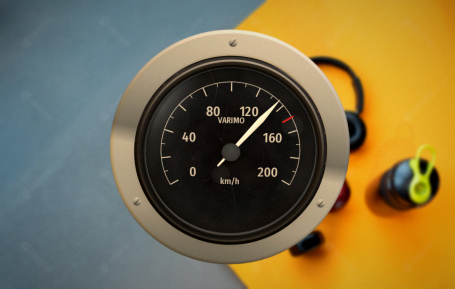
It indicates 135
